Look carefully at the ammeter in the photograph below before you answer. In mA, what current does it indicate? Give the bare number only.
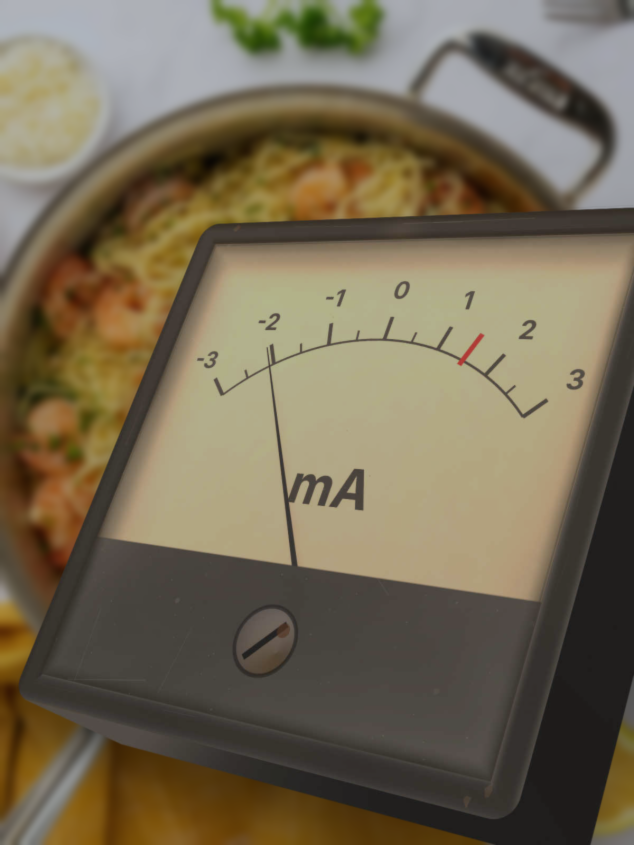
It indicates -2
